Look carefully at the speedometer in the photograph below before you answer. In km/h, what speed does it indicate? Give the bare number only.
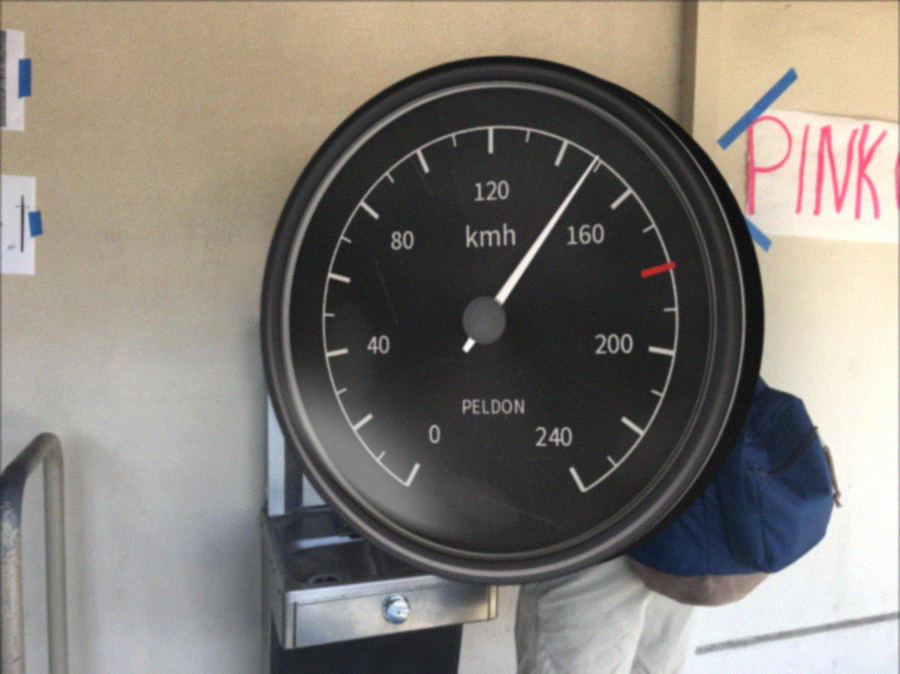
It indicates 150
